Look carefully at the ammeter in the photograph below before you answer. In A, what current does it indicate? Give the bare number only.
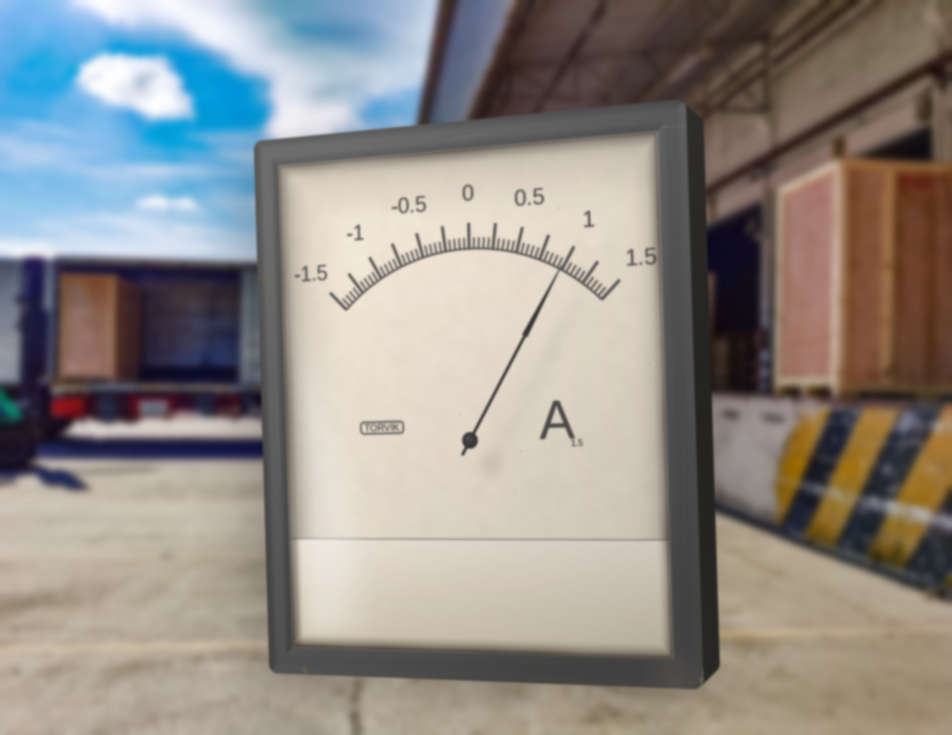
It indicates 1
